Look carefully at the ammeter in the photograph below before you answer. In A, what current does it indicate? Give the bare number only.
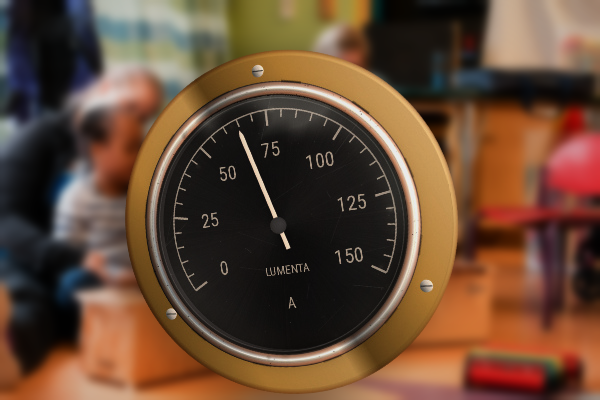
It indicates 65
